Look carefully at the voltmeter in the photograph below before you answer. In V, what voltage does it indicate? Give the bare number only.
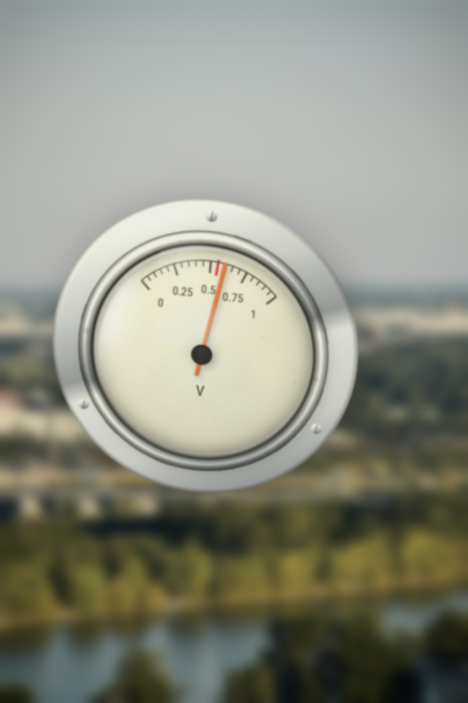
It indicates 0.6
